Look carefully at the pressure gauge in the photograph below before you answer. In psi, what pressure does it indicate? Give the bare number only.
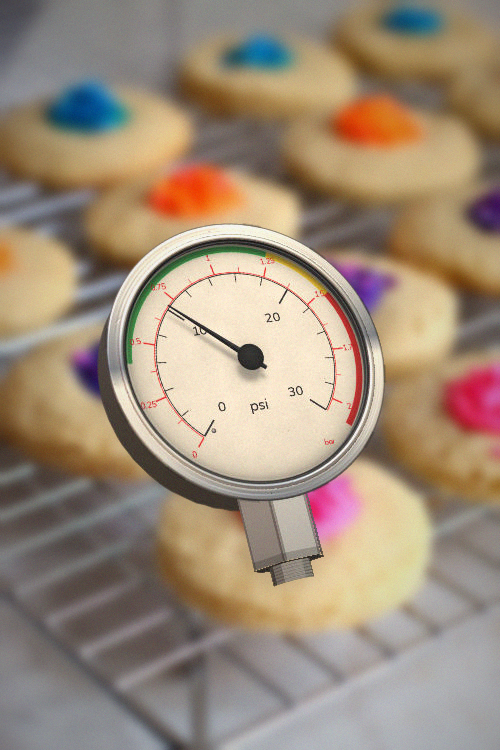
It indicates 10
